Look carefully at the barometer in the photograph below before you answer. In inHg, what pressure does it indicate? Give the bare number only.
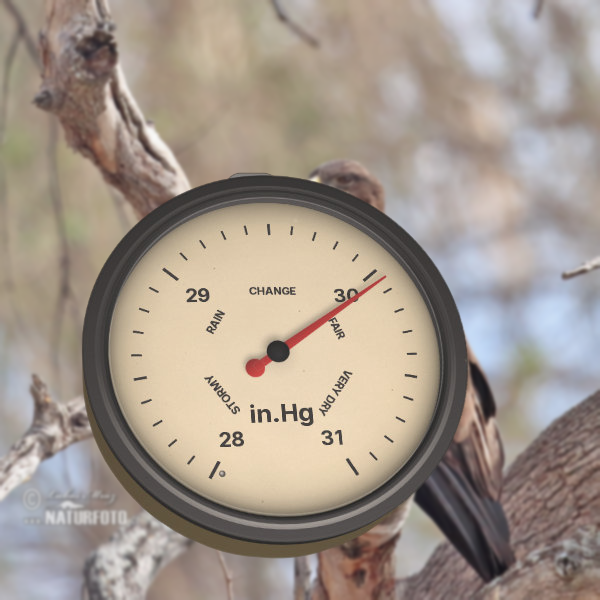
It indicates 30.05
